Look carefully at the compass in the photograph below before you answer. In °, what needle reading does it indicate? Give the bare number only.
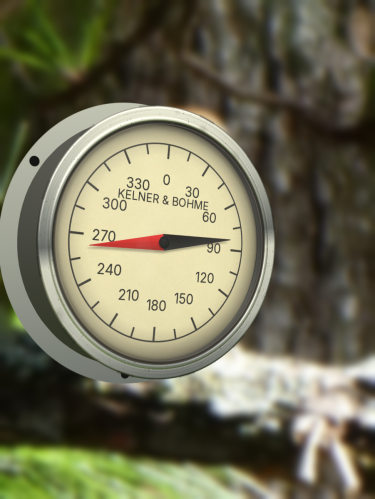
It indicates 262.5
